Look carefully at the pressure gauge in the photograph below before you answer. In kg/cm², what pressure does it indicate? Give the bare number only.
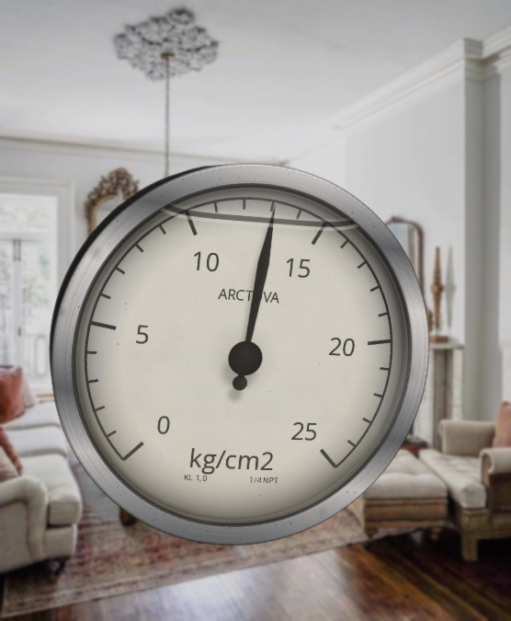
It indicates 13
